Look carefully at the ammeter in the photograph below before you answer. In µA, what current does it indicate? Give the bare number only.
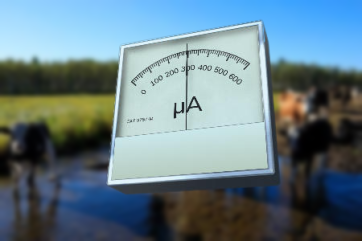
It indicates 300
